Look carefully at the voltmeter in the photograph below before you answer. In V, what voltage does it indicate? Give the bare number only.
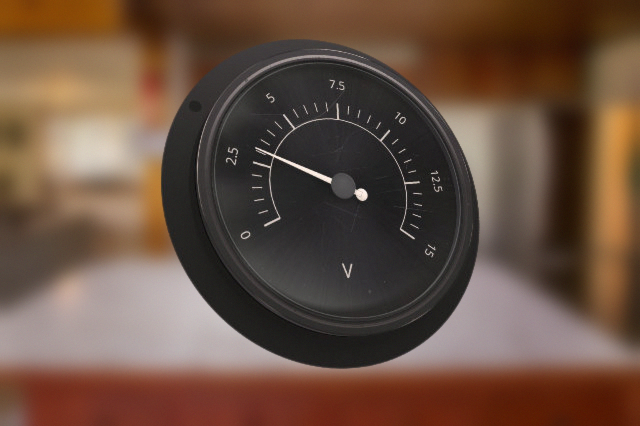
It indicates 3
